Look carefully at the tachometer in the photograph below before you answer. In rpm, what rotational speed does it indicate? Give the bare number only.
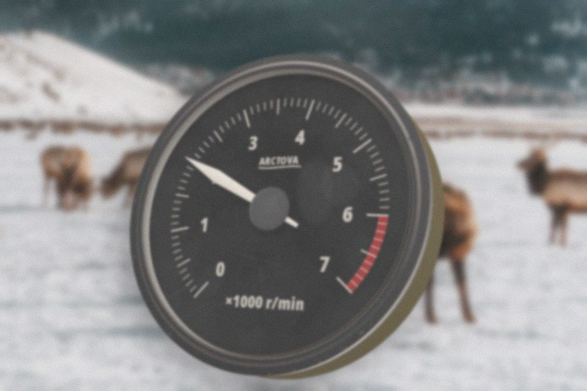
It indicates 2000
